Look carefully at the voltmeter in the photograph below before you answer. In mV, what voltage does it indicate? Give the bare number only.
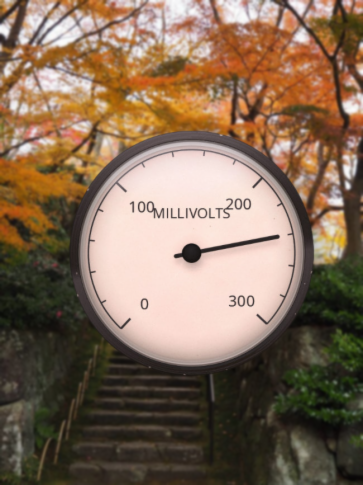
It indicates 240
